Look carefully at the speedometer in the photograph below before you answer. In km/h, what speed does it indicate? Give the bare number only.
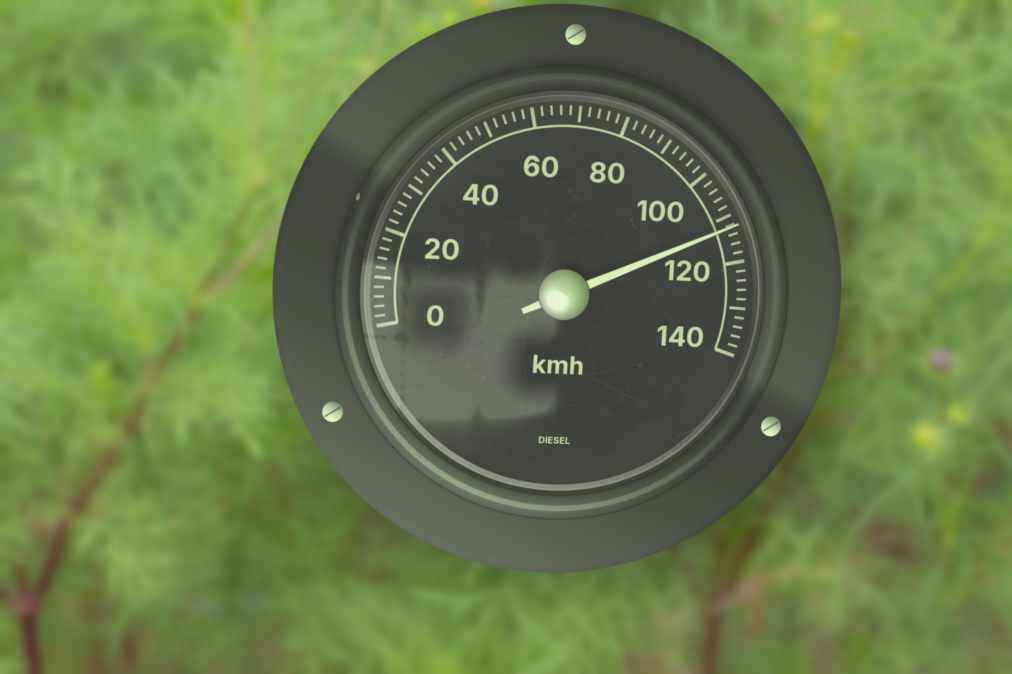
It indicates 112
